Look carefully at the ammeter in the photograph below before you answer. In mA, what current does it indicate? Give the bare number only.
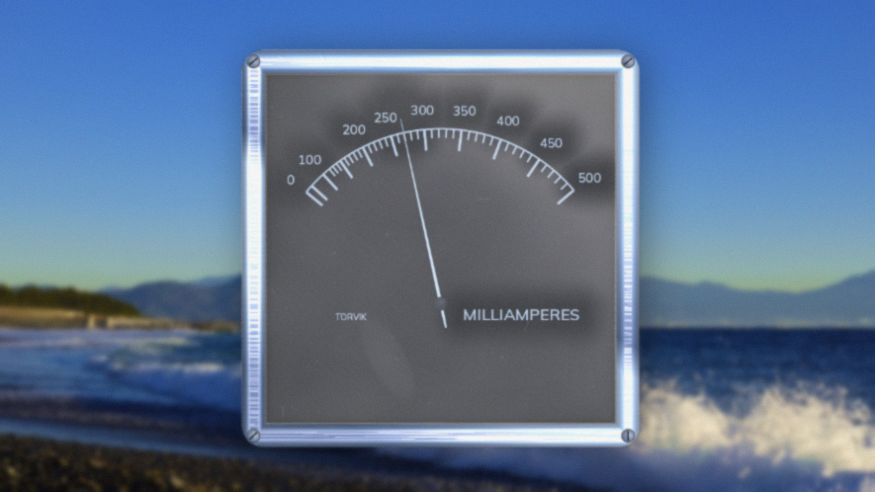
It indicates 270
